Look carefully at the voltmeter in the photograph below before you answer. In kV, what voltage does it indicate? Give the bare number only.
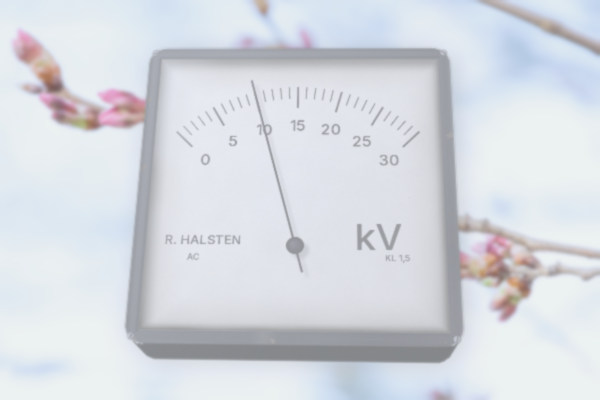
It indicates 10
